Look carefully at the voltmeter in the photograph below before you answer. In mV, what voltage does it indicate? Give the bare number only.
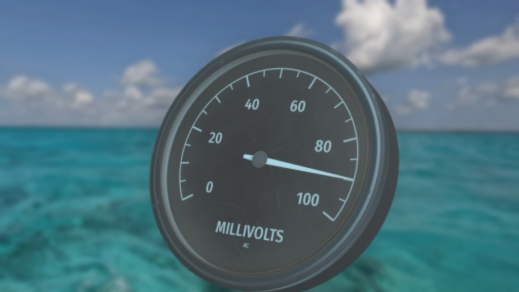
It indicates 90
